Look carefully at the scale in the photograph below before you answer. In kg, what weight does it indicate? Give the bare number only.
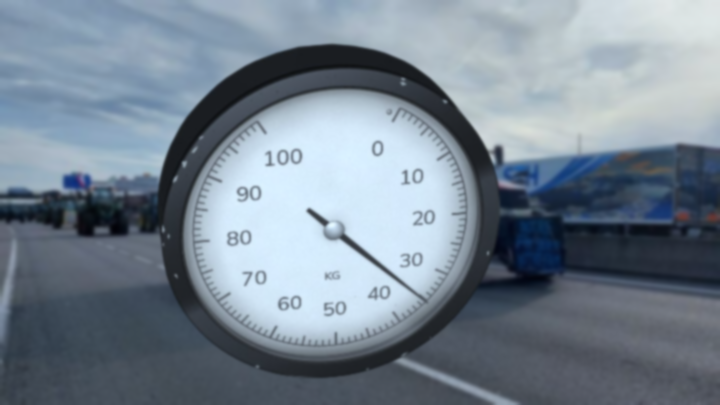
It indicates 35
